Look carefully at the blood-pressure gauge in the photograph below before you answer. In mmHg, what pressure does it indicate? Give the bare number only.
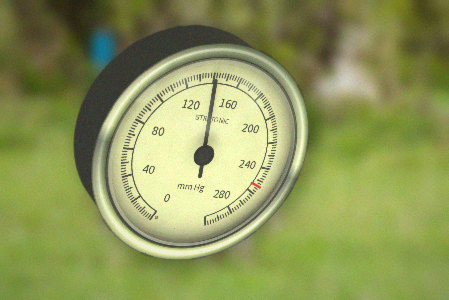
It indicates 140
